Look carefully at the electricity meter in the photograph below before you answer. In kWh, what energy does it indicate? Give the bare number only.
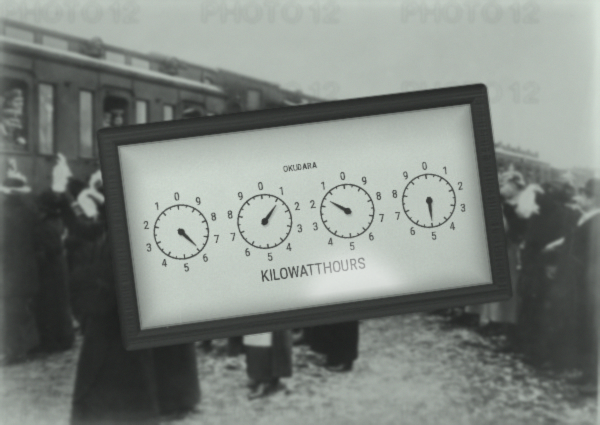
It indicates 6115
